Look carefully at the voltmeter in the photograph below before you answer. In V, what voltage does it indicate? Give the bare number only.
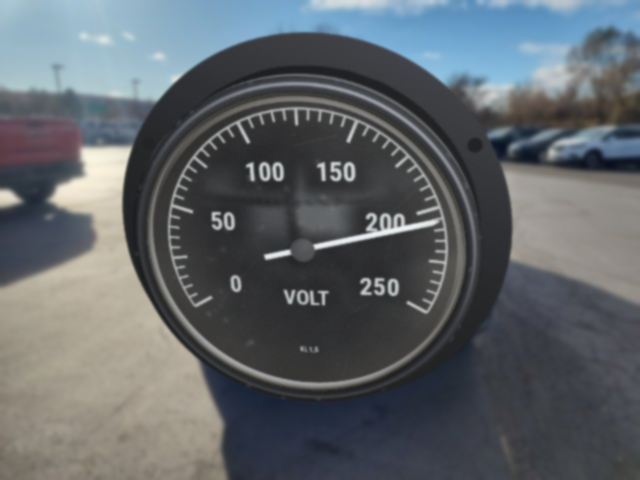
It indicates 205
